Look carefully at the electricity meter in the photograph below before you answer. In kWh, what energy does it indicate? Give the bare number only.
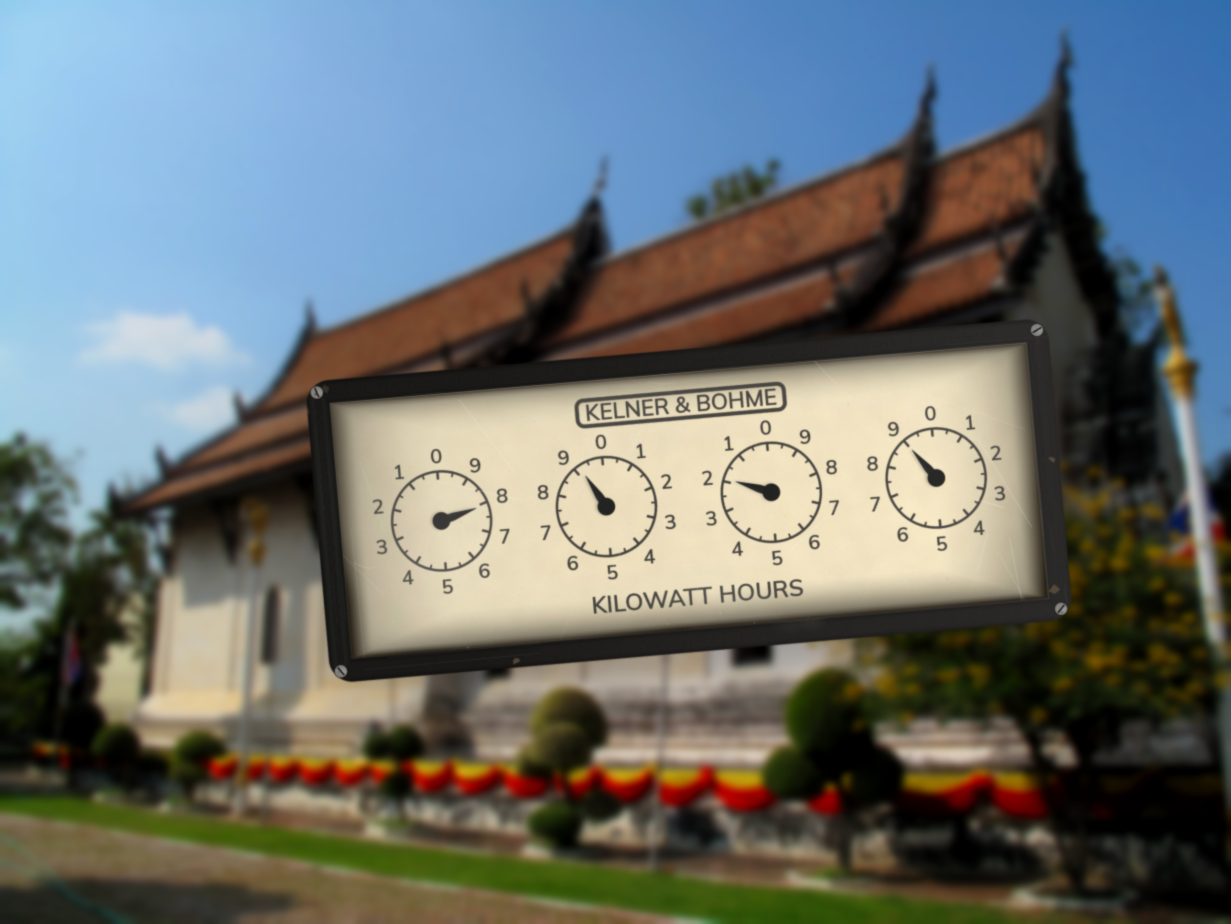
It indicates 7919
